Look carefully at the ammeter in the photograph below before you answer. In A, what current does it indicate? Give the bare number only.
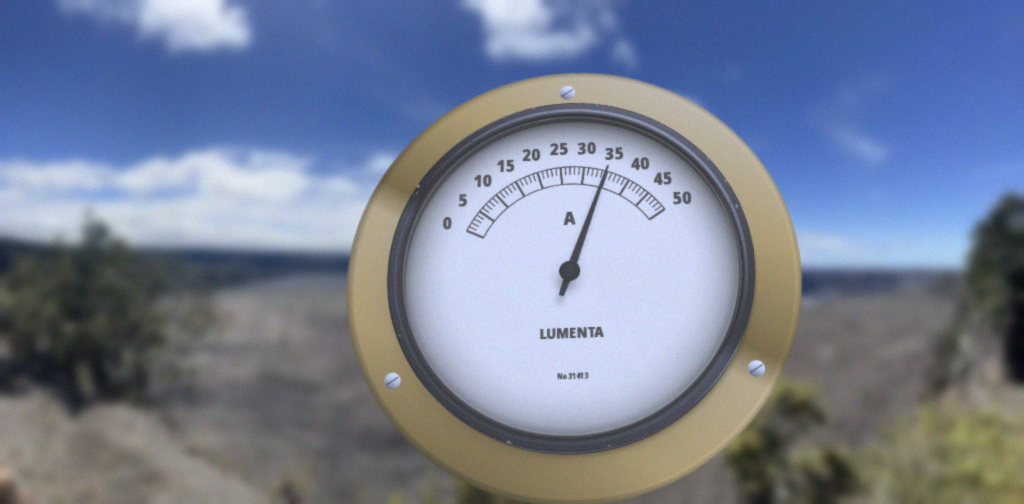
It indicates 35
